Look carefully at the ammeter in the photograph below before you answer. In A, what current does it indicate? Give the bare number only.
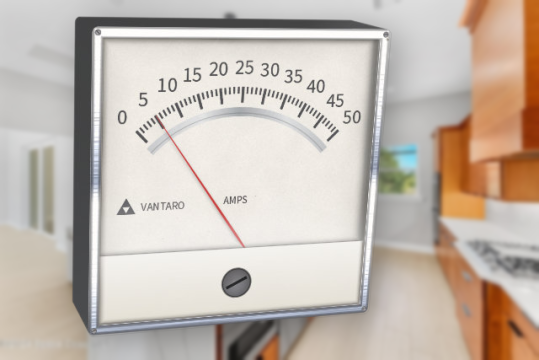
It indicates 5
